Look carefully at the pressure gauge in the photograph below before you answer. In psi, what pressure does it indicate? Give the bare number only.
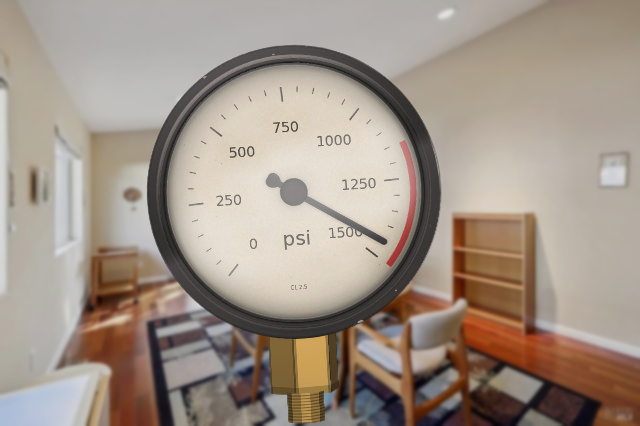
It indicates 1450
